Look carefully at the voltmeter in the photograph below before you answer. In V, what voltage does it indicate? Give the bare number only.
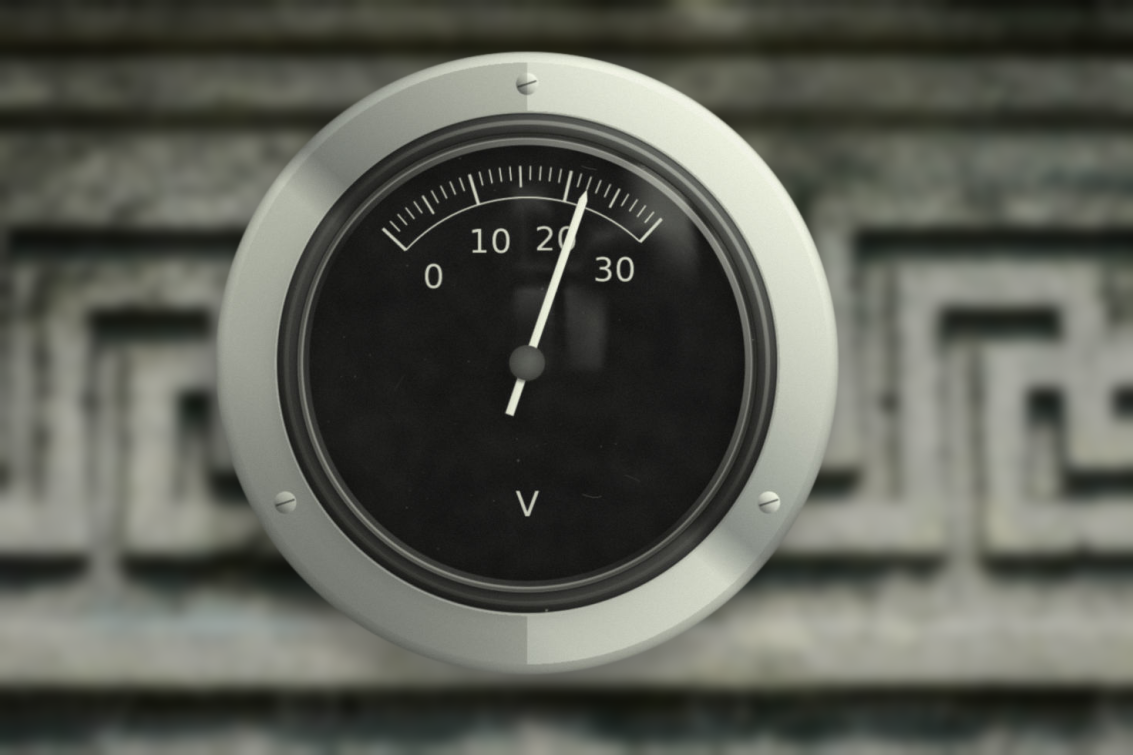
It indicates 22
